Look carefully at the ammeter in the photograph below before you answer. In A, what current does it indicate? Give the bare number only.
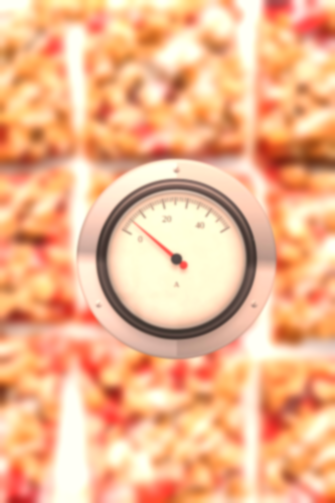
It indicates 5
